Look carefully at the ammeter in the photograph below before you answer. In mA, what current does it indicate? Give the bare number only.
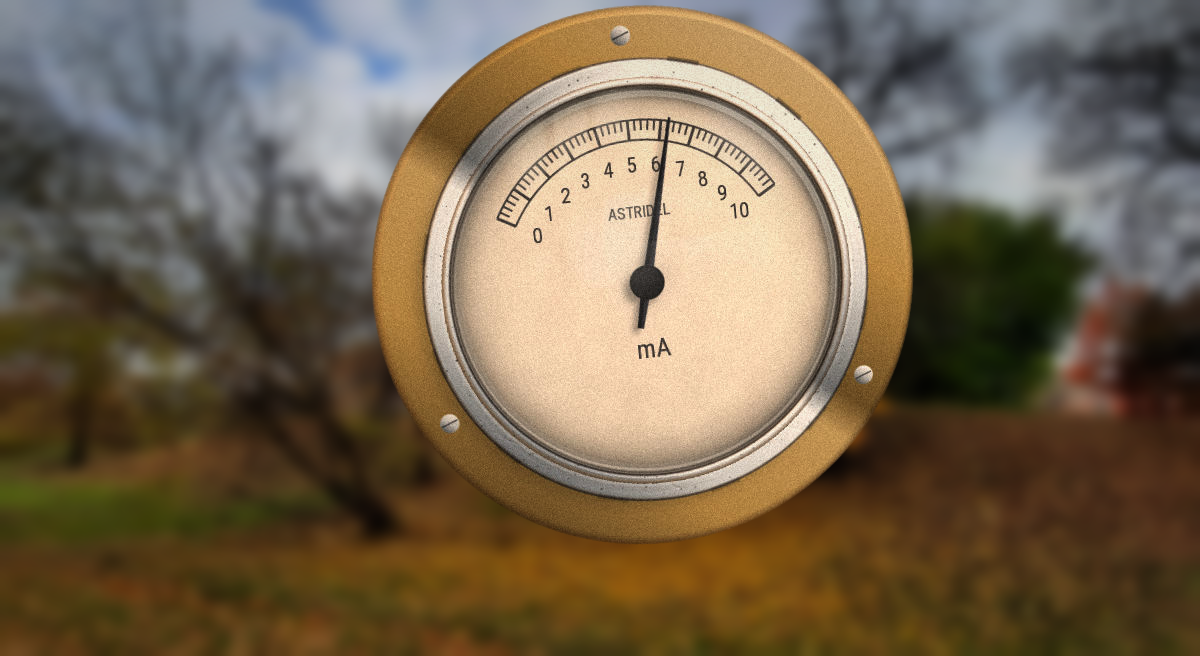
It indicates 6.2
